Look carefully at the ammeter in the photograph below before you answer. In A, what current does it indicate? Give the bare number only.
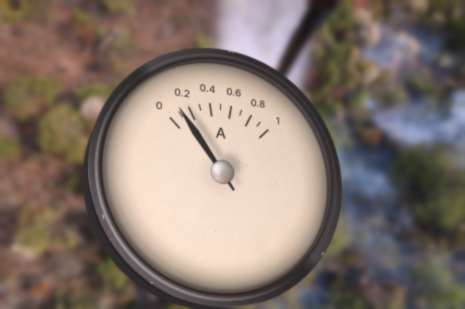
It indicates 0.1
